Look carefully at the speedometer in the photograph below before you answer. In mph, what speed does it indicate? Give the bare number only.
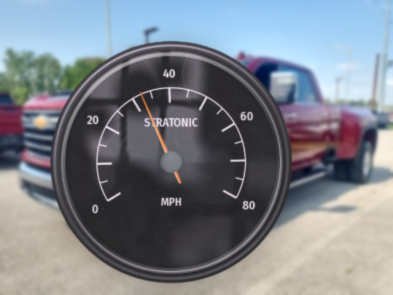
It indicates 32.5
